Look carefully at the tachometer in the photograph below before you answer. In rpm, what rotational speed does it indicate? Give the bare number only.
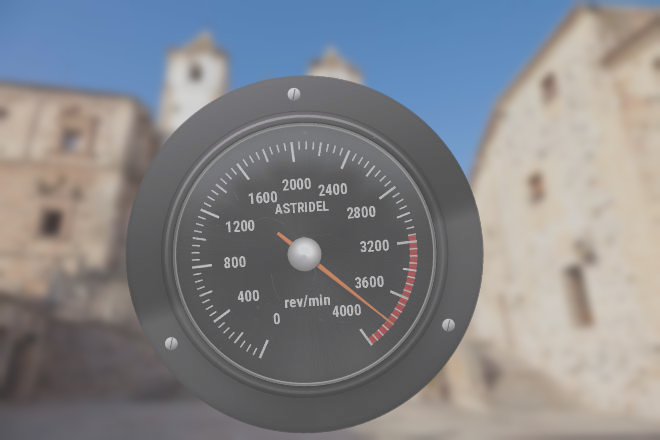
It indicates 3800
